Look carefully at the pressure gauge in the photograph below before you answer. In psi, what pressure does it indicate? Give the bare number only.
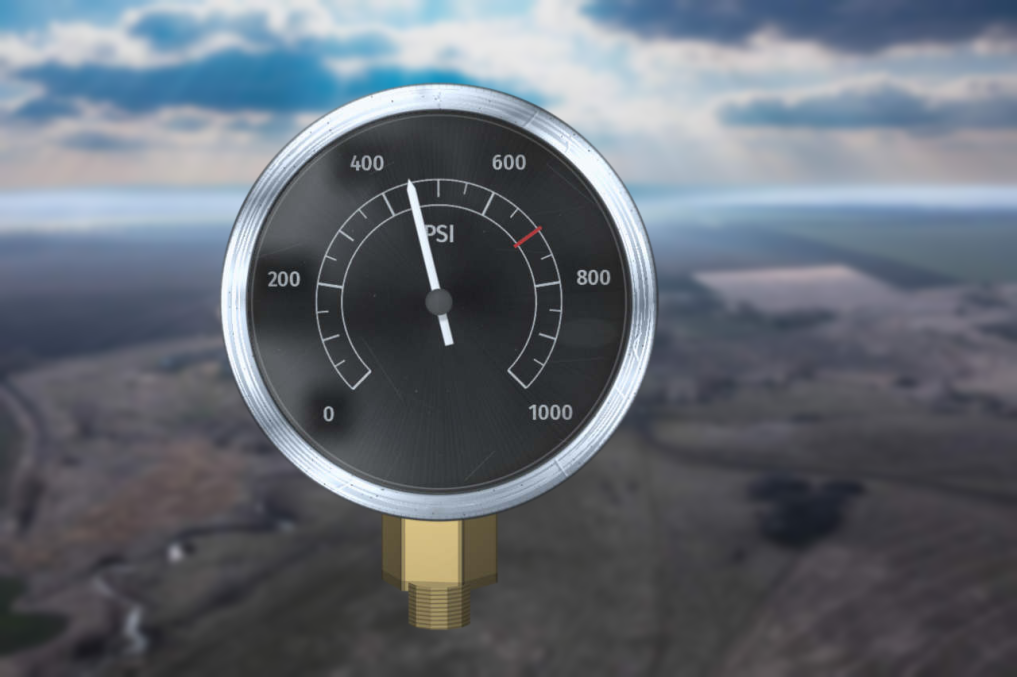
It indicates 450
